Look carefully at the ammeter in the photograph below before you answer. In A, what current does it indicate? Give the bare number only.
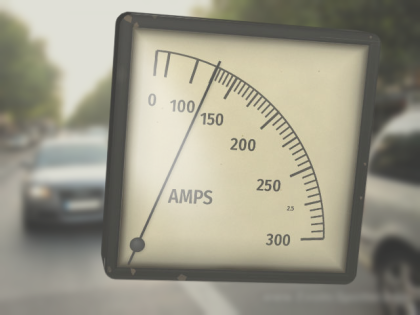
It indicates 125
